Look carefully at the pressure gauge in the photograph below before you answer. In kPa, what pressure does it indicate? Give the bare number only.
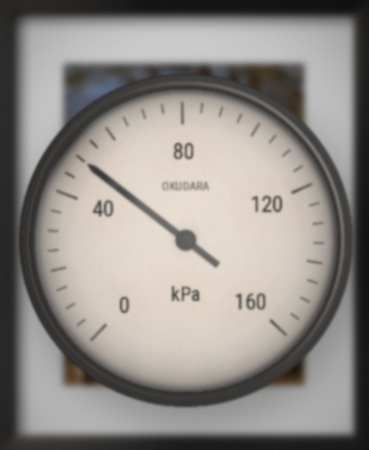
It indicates 50
